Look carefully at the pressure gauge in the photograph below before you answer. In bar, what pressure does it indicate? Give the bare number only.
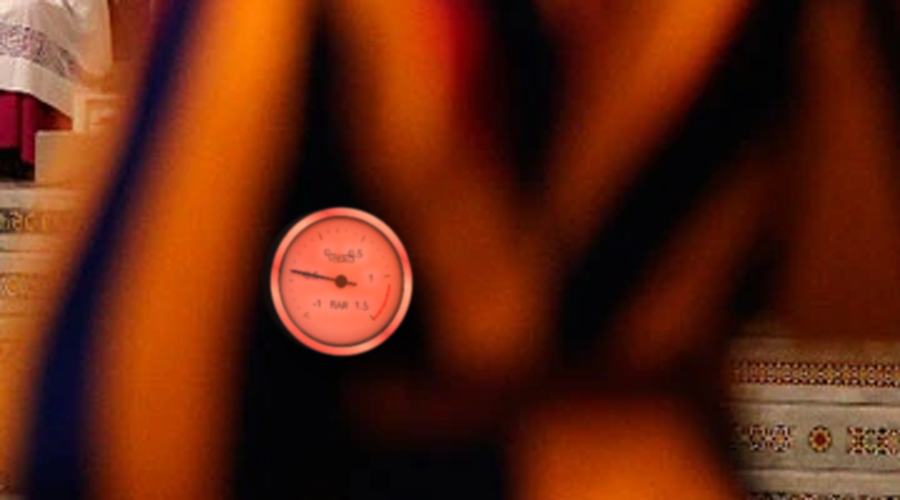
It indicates -0.5
